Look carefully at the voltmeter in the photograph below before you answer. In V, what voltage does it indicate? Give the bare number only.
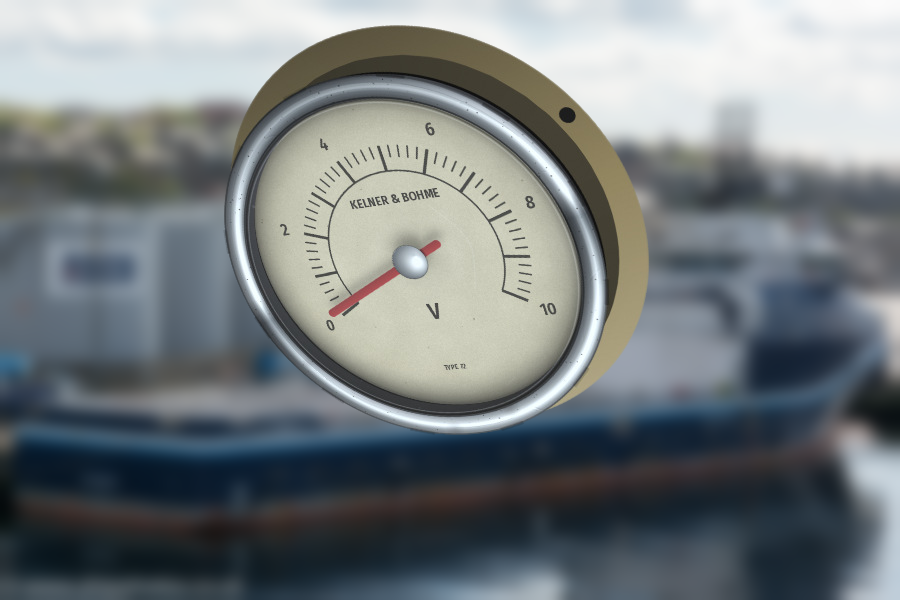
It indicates 0.2
